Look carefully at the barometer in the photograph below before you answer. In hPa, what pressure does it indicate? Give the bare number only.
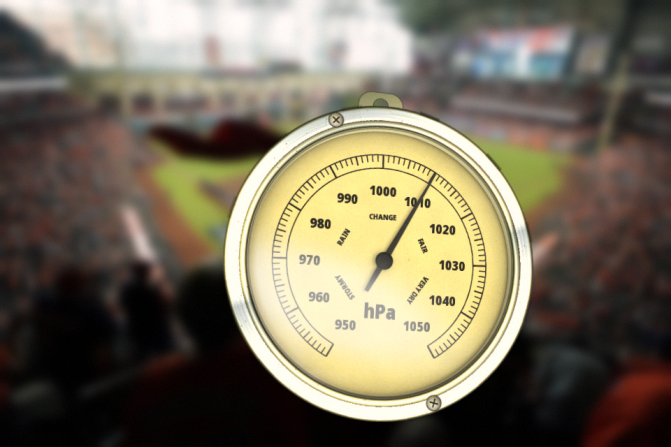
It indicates 1010
